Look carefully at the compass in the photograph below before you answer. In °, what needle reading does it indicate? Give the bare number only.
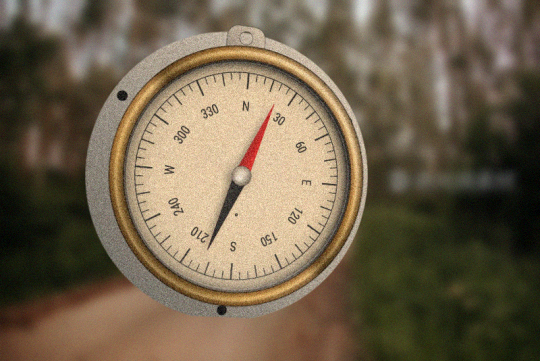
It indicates 20
